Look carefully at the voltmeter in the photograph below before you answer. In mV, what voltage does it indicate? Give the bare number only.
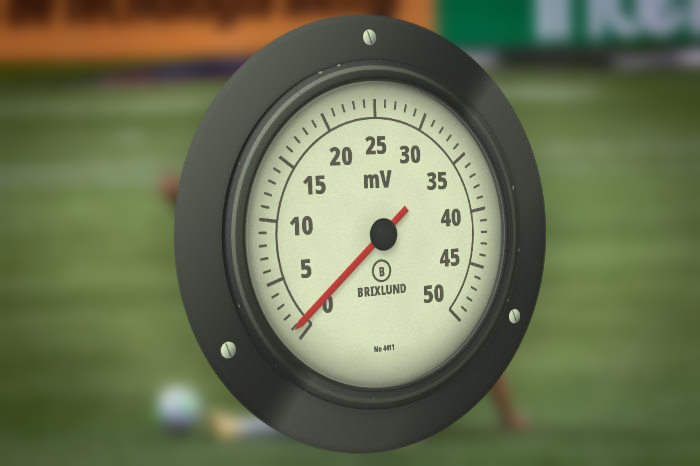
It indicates 1
